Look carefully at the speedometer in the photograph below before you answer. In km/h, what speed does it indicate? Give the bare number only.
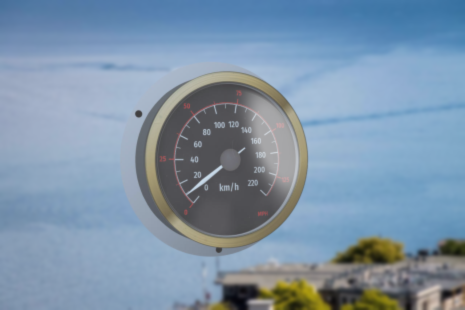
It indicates 10
